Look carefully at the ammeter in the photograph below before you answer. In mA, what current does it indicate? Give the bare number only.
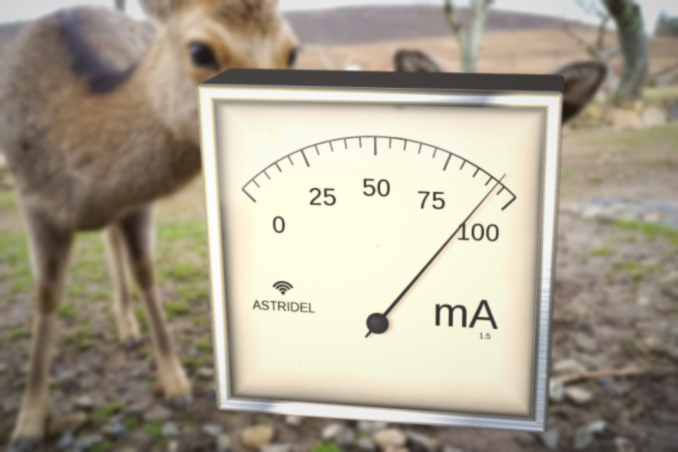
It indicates 92.5
